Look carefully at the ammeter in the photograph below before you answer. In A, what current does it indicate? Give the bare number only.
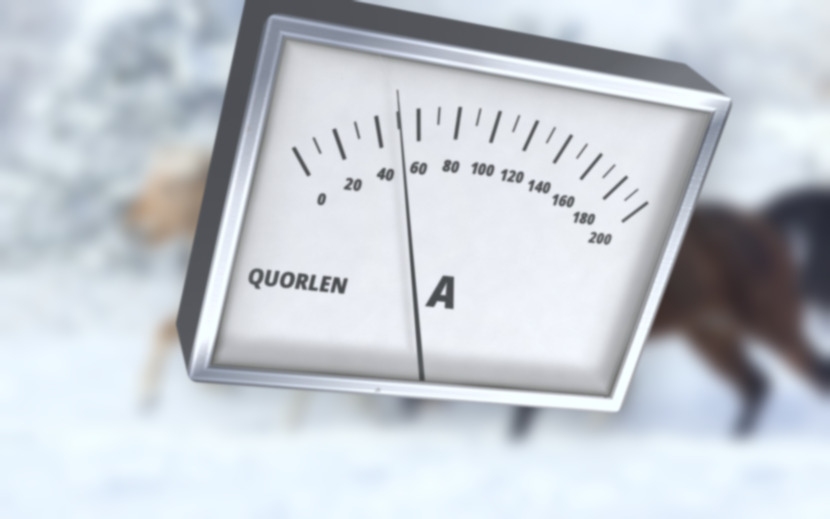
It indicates 50
